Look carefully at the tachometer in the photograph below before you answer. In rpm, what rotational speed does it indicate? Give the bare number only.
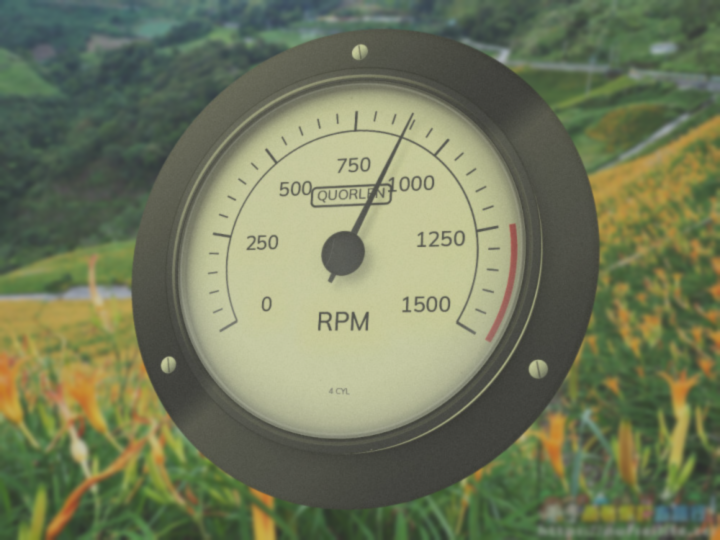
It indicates 900
